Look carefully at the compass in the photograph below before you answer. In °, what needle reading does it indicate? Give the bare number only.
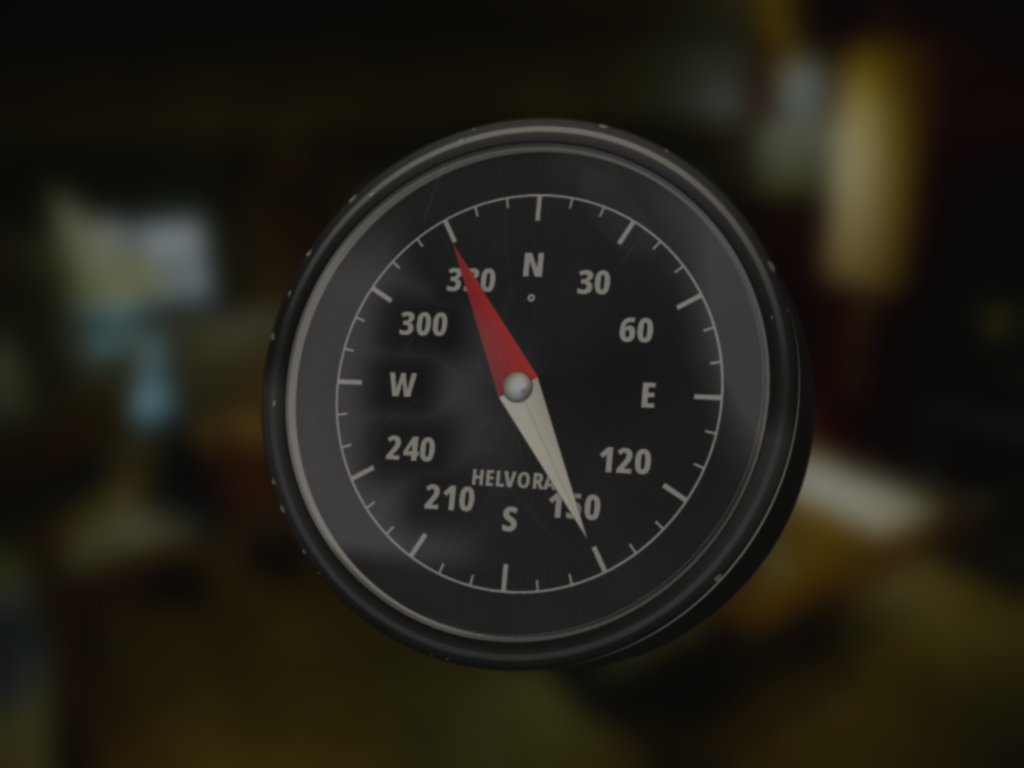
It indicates 330
